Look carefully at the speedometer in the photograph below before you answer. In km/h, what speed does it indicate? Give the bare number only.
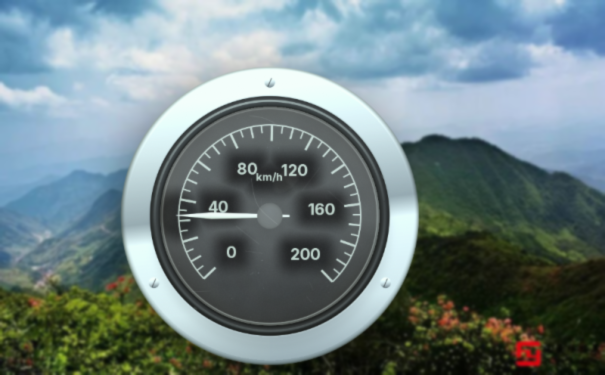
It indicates 32.5
